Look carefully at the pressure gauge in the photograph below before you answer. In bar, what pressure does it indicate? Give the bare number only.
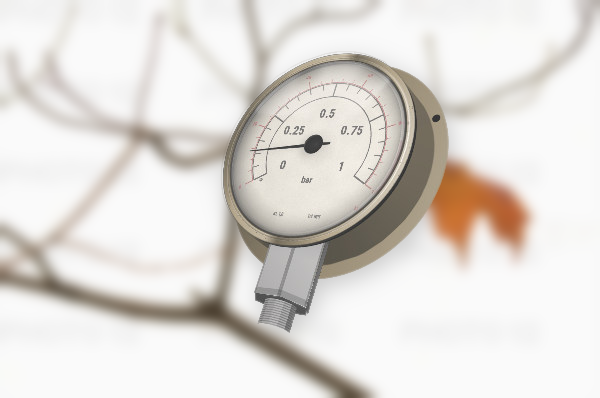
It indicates 0.1
